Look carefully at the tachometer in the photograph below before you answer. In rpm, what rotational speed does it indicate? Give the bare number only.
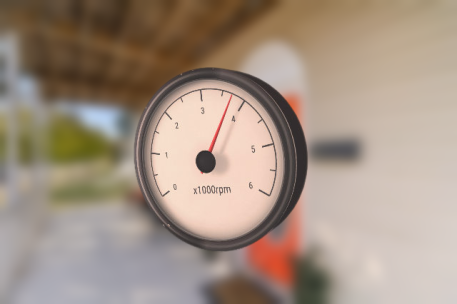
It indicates 3750
